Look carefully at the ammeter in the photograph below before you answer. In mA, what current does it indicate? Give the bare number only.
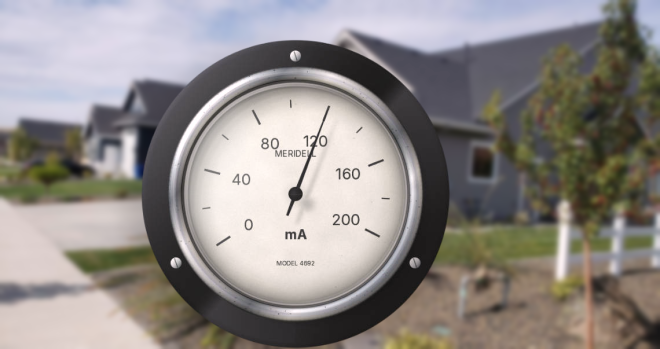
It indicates 120
